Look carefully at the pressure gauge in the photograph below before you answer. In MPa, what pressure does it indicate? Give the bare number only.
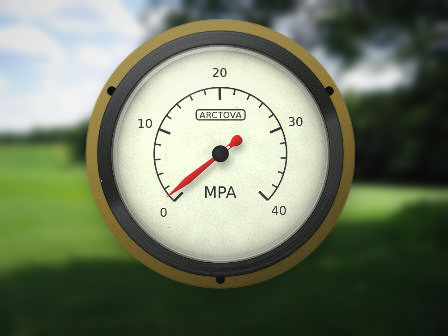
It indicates 1
